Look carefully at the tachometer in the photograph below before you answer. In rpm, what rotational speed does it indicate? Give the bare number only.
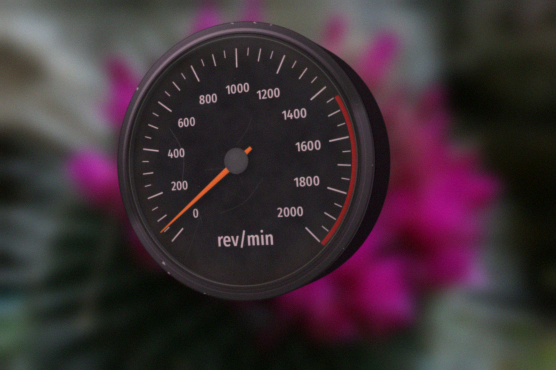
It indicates 50
